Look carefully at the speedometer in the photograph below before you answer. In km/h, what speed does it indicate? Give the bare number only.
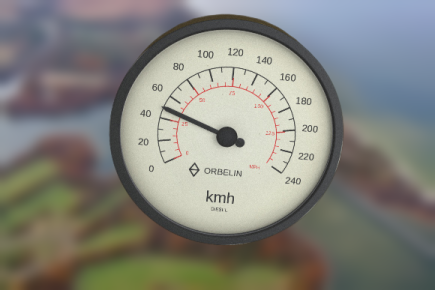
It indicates 50
